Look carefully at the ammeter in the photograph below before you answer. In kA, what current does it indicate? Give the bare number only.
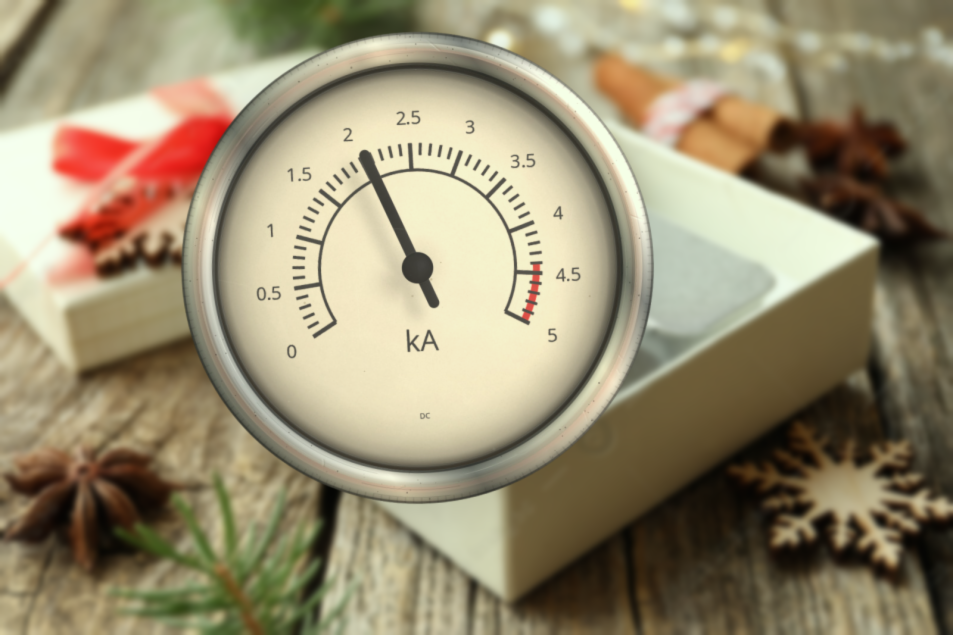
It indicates 2.05
